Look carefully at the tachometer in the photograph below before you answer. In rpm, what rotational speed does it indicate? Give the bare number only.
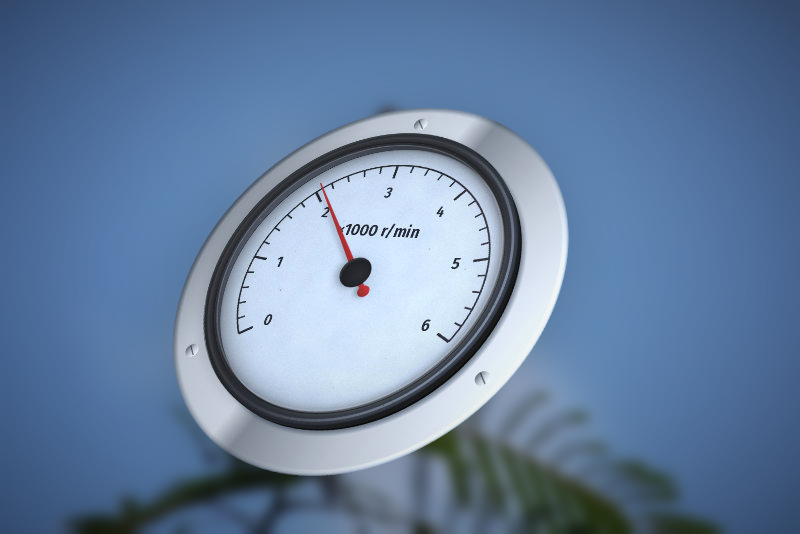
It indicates 2100
